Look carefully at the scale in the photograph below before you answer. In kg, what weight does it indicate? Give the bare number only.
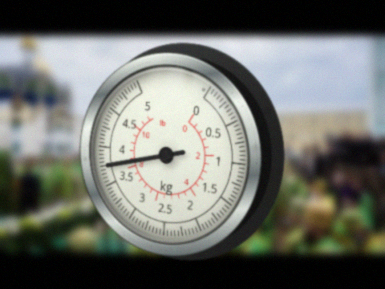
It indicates 3.75
